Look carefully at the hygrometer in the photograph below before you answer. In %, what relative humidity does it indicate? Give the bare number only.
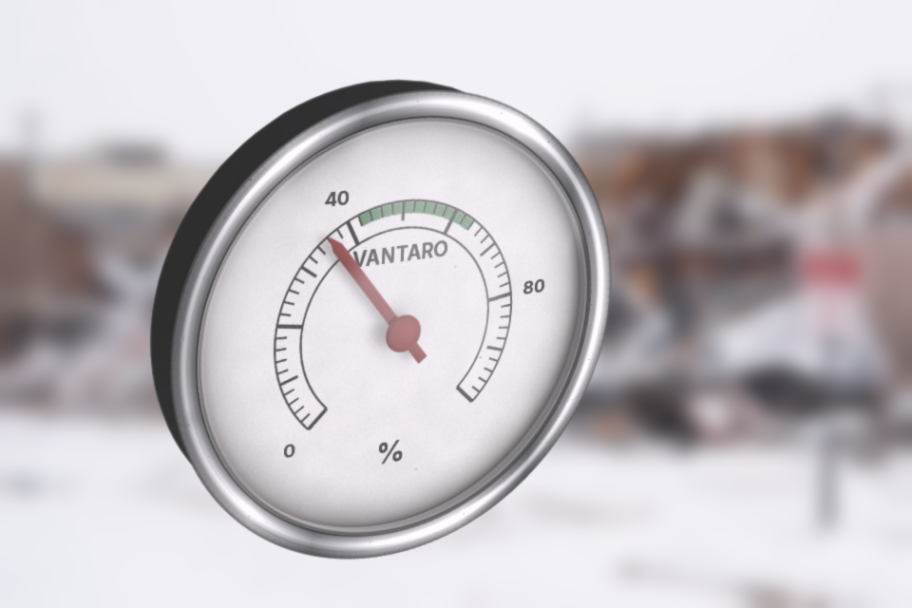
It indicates 36
